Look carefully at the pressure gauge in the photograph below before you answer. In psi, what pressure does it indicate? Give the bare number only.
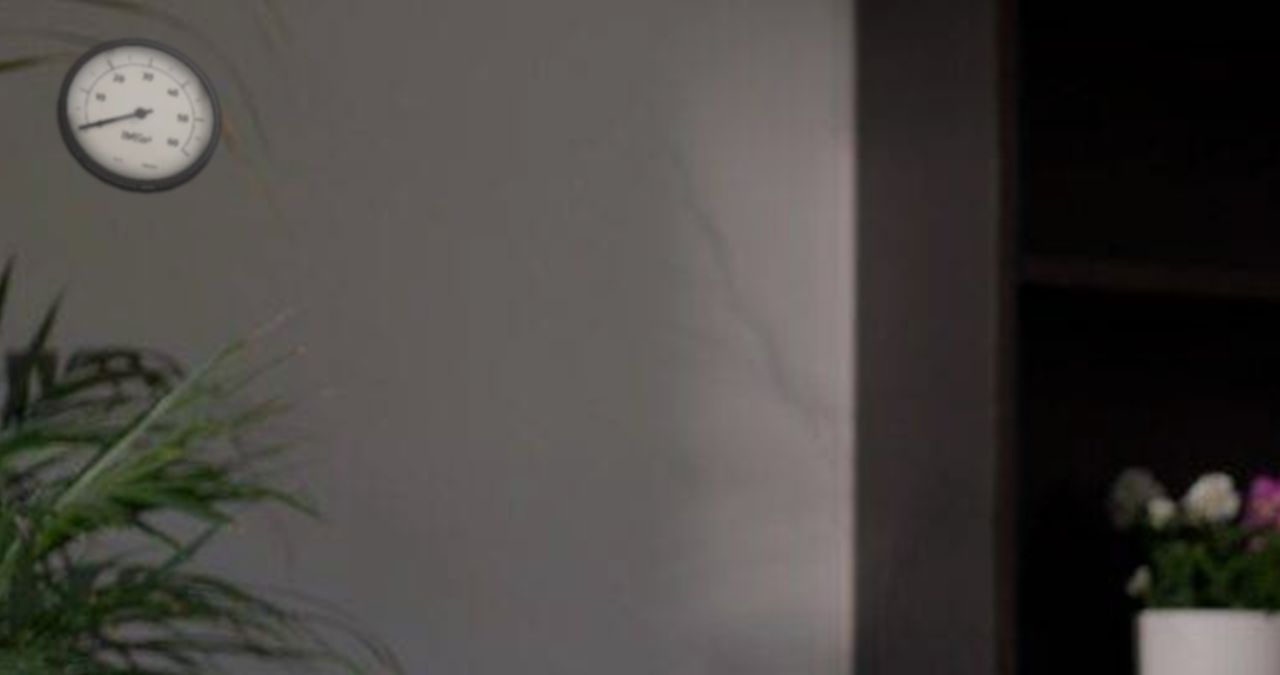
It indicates 0
